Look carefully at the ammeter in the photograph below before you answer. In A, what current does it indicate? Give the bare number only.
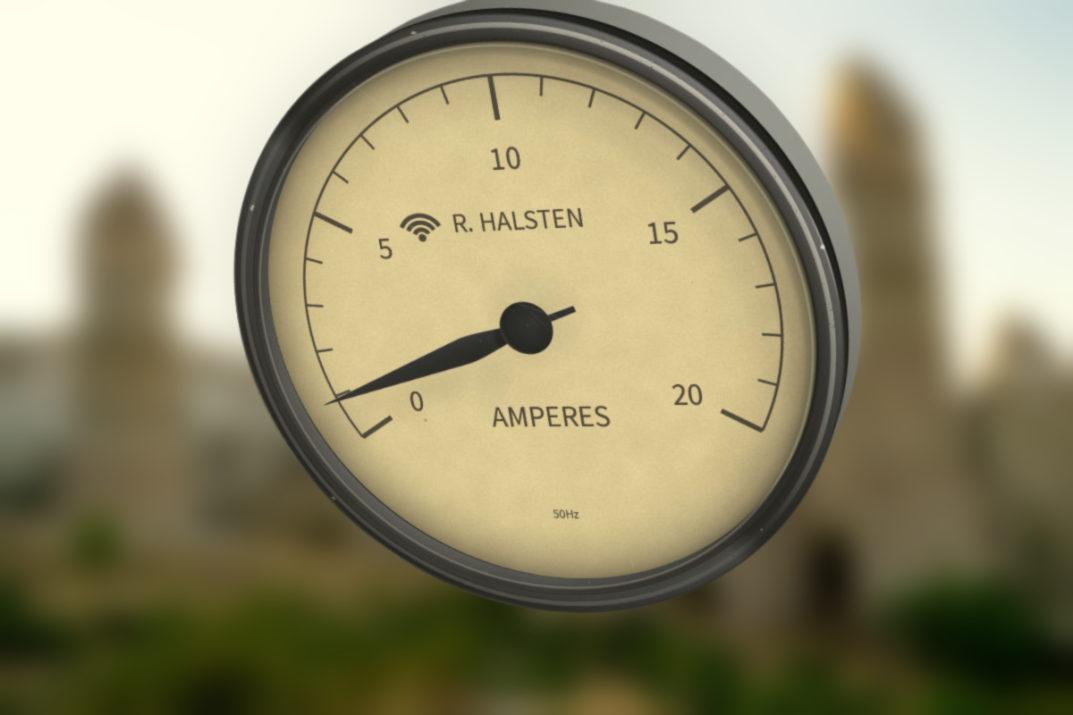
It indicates 1
